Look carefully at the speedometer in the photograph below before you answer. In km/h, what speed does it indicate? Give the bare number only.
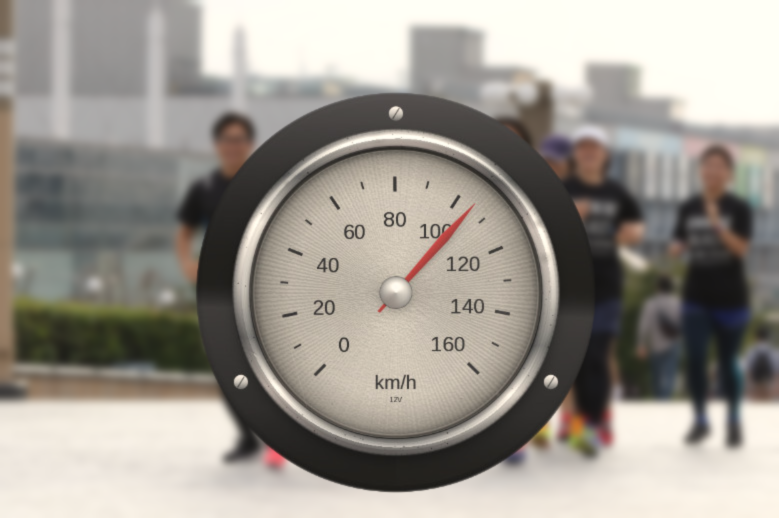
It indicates 105
